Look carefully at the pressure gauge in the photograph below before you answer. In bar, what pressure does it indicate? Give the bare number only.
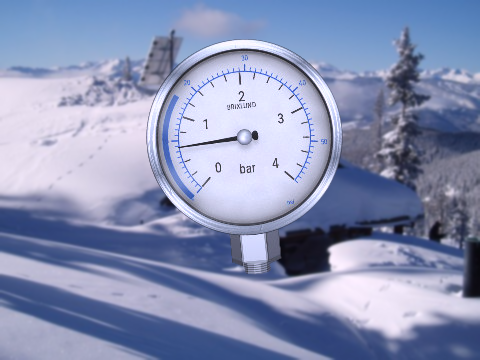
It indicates 0.6
